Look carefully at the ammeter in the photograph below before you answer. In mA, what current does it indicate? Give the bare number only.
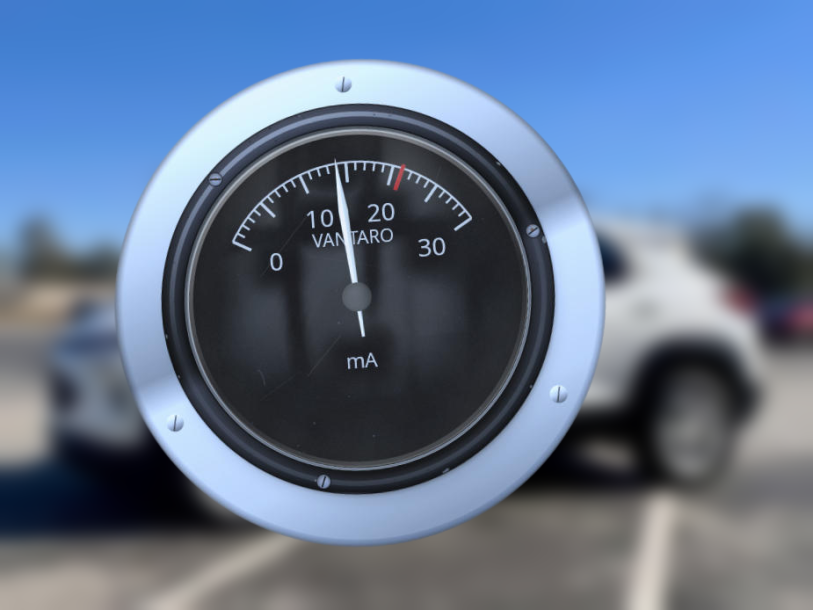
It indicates 14
